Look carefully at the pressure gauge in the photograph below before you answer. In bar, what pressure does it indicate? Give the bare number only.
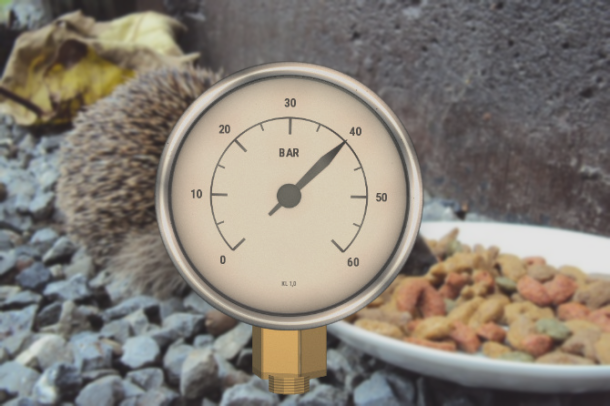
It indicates 40
